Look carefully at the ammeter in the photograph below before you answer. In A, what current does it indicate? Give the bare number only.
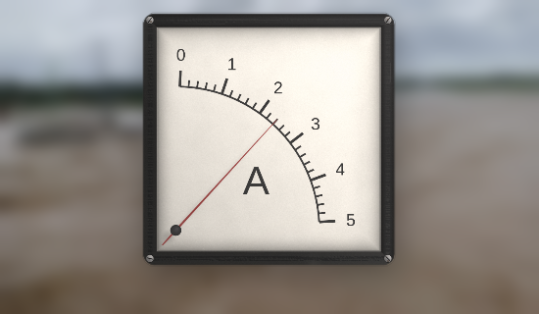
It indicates 2.4
